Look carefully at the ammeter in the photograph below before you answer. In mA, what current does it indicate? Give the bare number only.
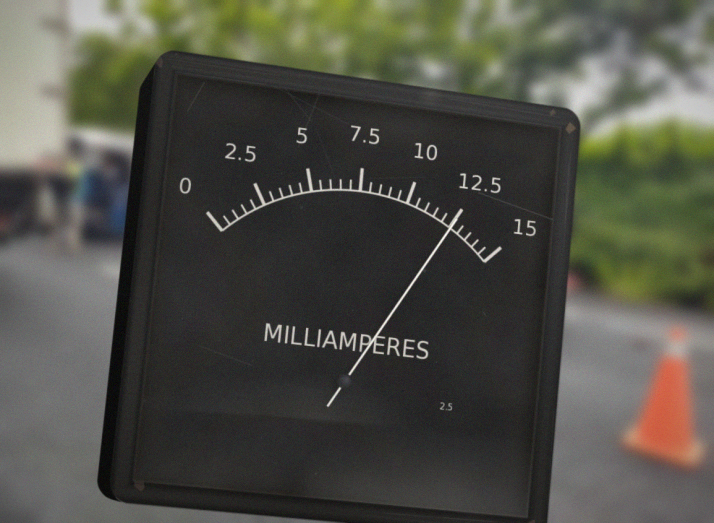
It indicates 12.5
